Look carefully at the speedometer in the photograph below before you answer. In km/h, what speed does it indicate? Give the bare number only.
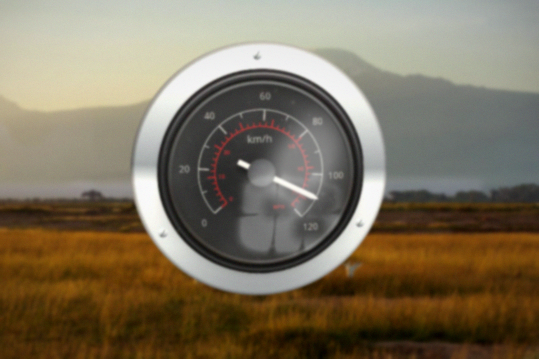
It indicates 110
